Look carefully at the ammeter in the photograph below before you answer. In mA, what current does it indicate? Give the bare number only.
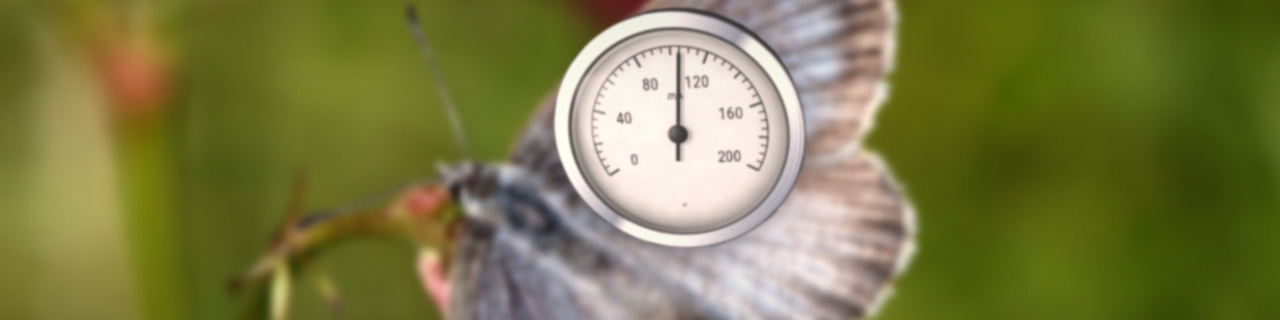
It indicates 105
